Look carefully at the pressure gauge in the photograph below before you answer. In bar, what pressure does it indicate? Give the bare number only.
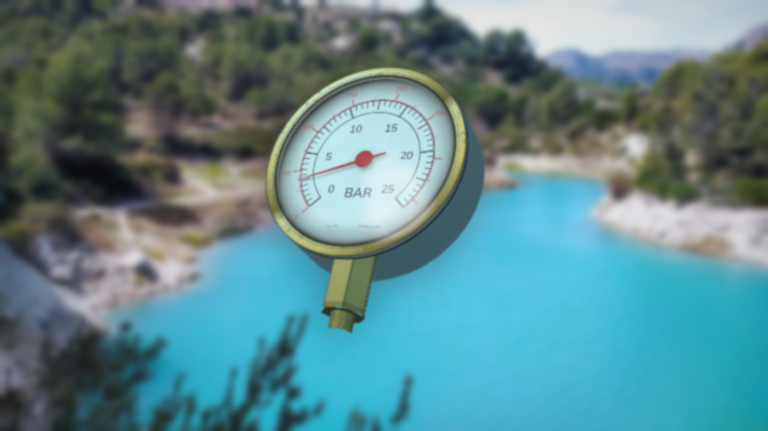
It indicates 2.5
